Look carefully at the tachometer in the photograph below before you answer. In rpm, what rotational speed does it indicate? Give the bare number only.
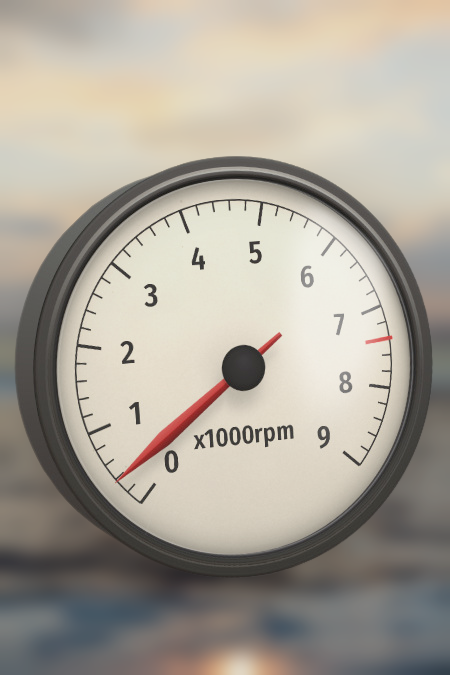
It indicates 400
